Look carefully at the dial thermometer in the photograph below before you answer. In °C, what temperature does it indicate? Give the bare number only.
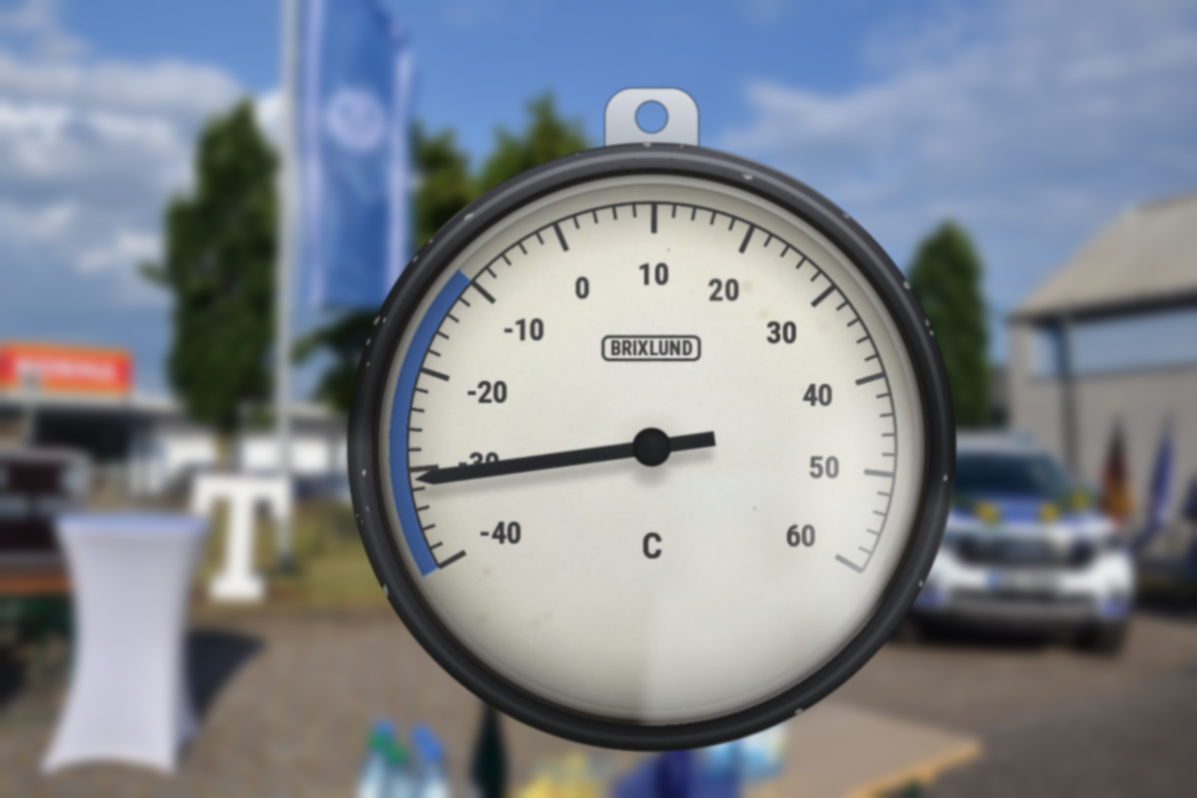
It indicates -31
